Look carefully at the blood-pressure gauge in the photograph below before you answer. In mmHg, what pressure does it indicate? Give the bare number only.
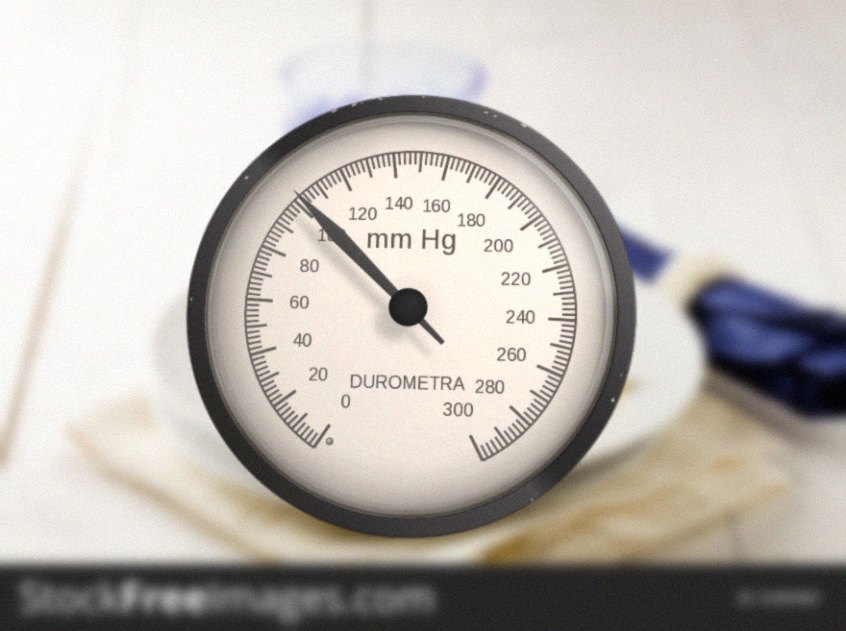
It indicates 102
